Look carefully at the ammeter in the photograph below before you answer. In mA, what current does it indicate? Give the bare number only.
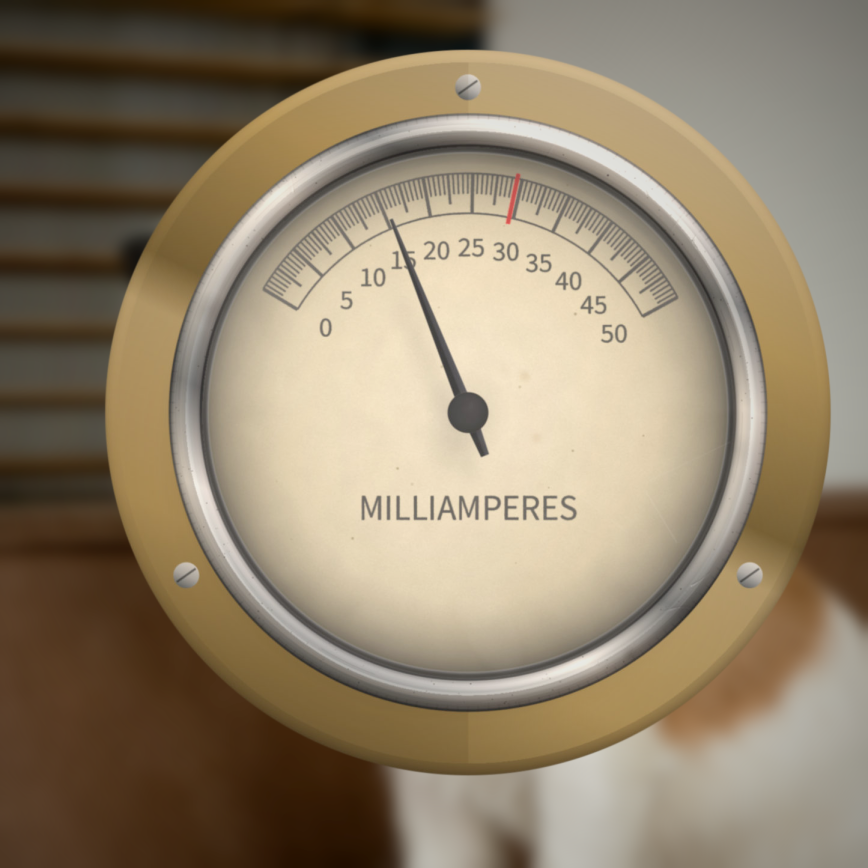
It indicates 15.5
